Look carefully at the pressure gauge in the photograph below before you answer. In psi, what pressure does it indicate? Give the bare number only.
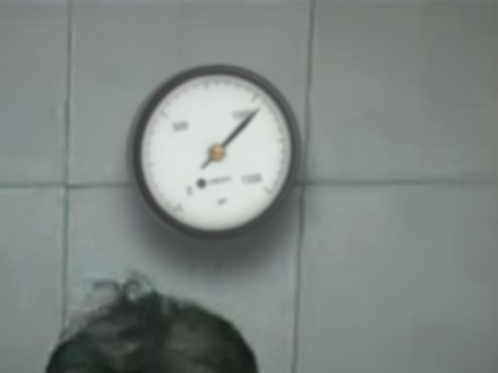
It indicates 1050
